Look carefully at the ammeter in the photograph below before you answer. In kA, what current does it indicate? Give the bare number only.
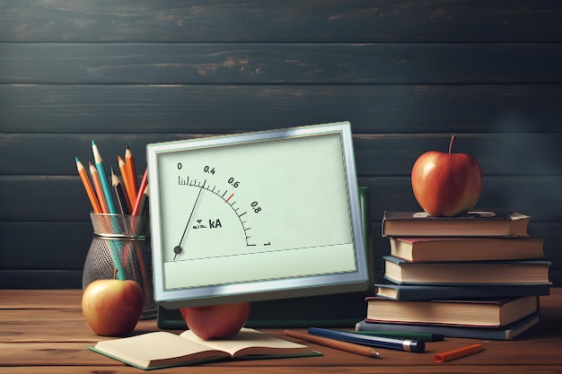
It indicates 0.4
